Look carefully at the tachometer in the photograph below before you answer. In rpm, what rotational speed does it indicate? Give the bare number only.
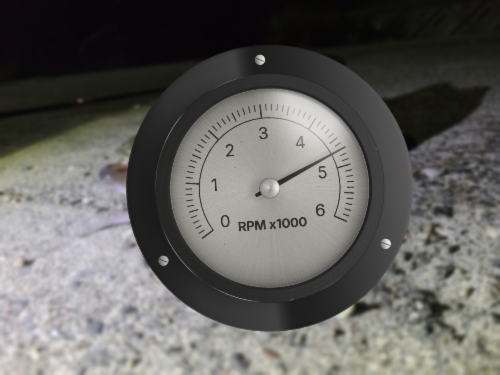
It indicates 4700
